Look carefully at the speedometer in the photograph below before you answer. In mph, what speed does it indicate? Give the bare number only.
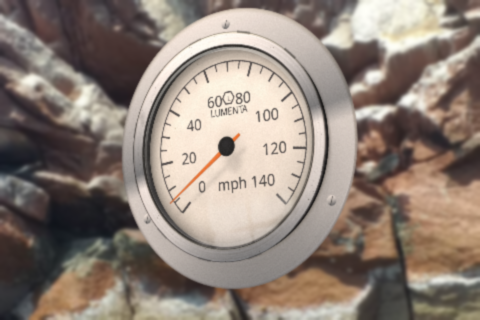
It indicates 5
